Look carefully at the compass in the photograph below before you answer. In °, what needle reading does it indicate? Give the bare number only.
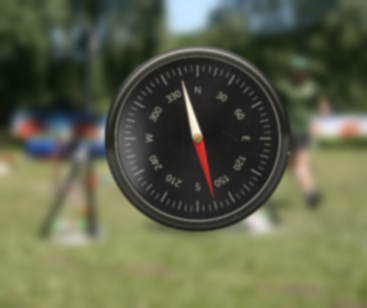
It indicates 165
